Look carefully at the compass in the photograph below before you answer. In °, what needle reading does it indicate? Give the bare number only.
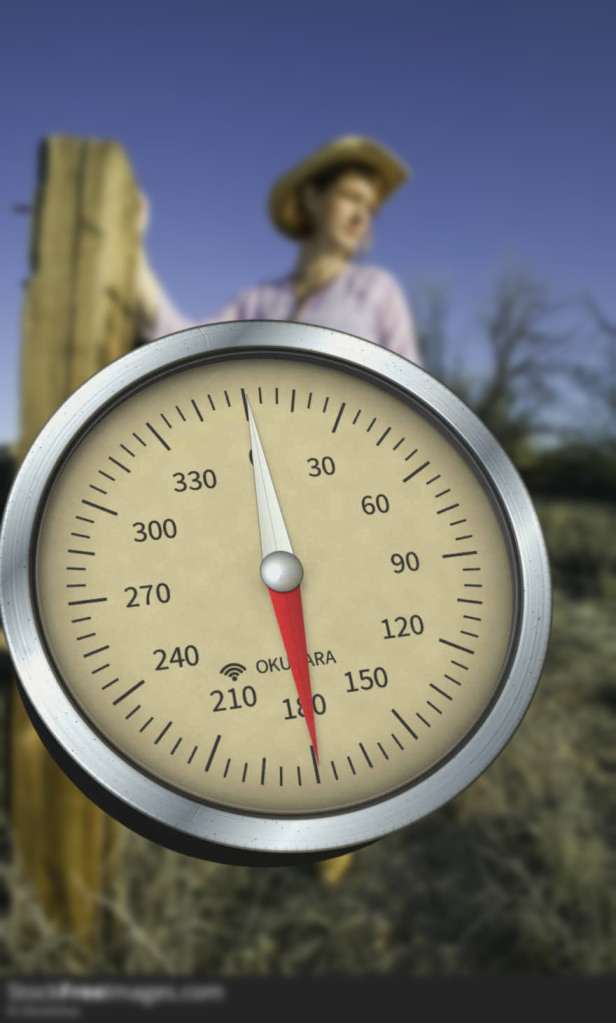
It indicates 180
